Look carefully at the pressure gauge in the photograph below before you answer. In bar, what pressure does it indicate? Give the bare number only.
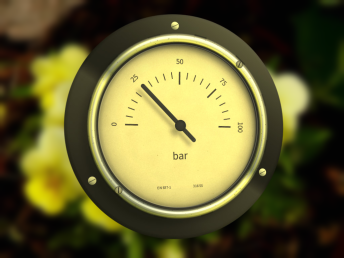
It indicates 25
